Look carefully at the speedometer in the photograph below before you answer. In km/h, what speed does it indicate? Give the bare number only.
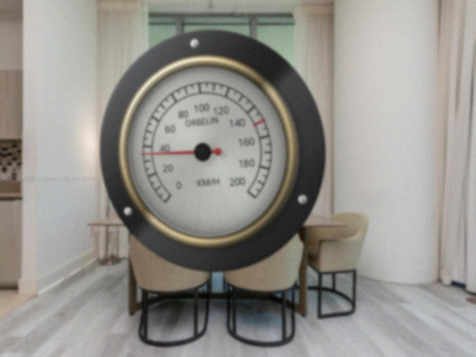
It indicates 35
